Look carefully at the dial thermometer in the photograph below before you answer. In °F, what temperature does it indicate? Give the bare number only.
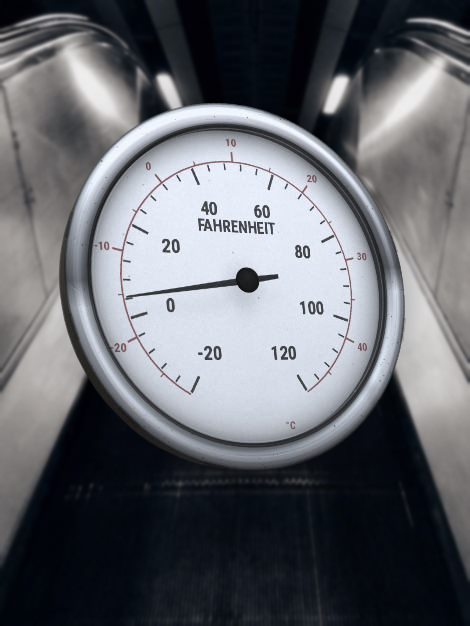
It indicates 4
